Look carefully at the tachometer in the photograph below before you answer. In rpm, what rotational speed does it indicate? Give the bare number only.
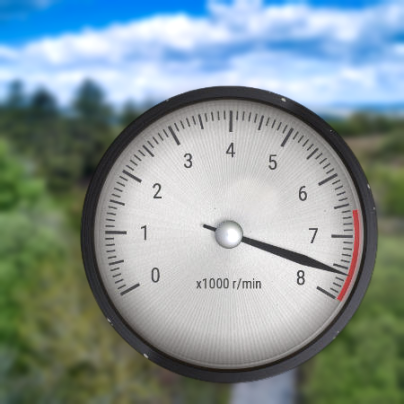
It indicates 7600
